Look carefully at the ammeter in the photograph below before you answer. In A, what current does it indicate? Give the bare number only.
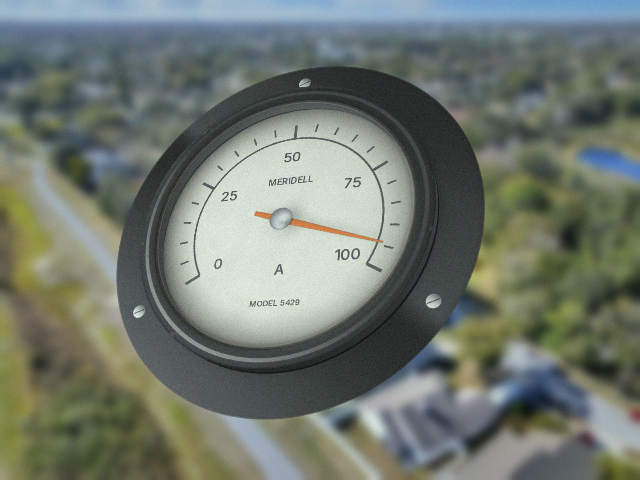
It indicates 95
